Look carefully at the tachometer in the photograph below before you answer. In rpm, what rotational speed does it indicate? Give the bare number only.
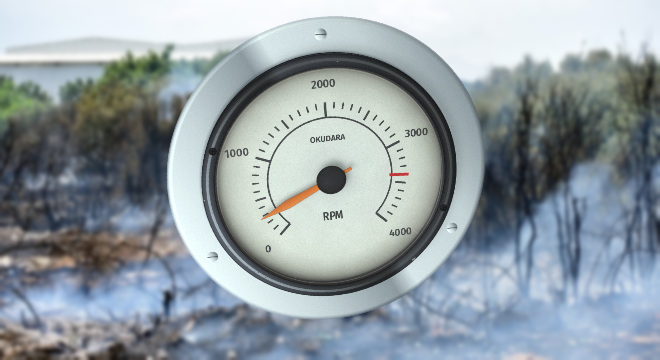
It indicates 300
